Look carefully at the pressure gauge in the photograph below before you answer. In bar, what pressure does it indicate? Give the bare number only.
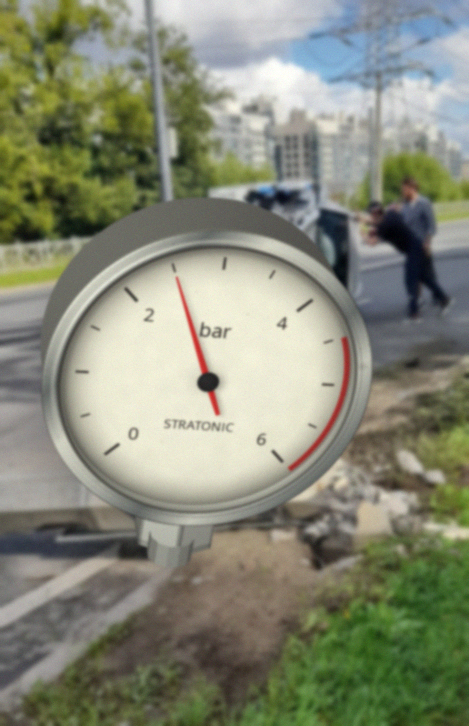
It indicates 2.5
